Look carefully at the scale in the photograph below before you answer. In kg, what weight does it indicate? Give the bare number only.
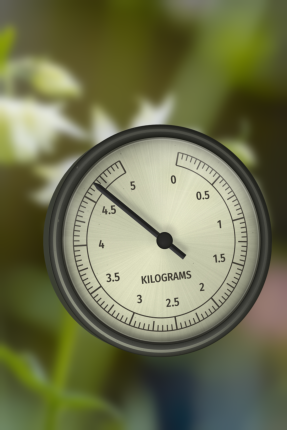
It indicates 4.65
